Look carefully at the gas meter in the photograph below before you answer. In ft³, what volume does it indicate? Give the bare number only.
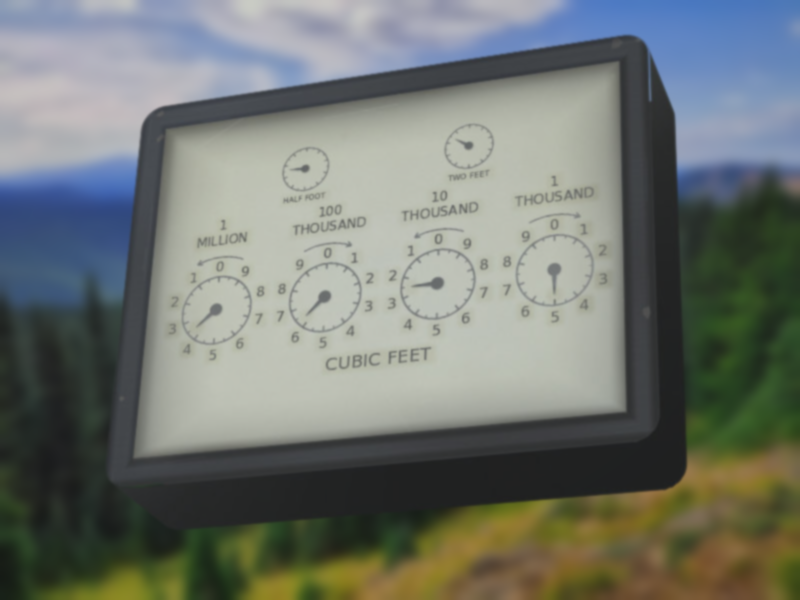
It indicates 362500
